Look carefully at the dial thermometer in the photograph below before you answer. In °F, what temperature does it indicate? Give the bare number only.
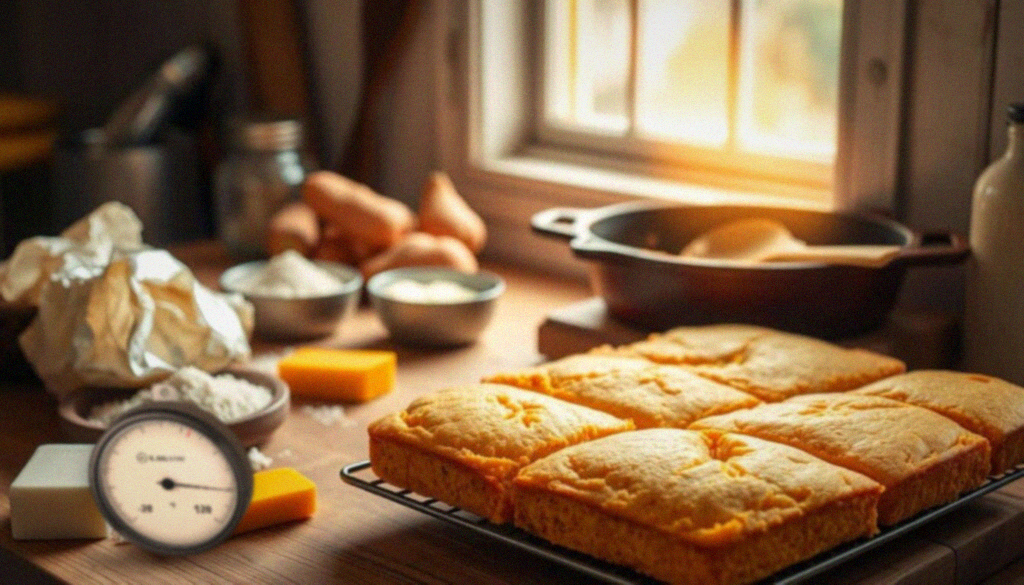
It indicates 100
